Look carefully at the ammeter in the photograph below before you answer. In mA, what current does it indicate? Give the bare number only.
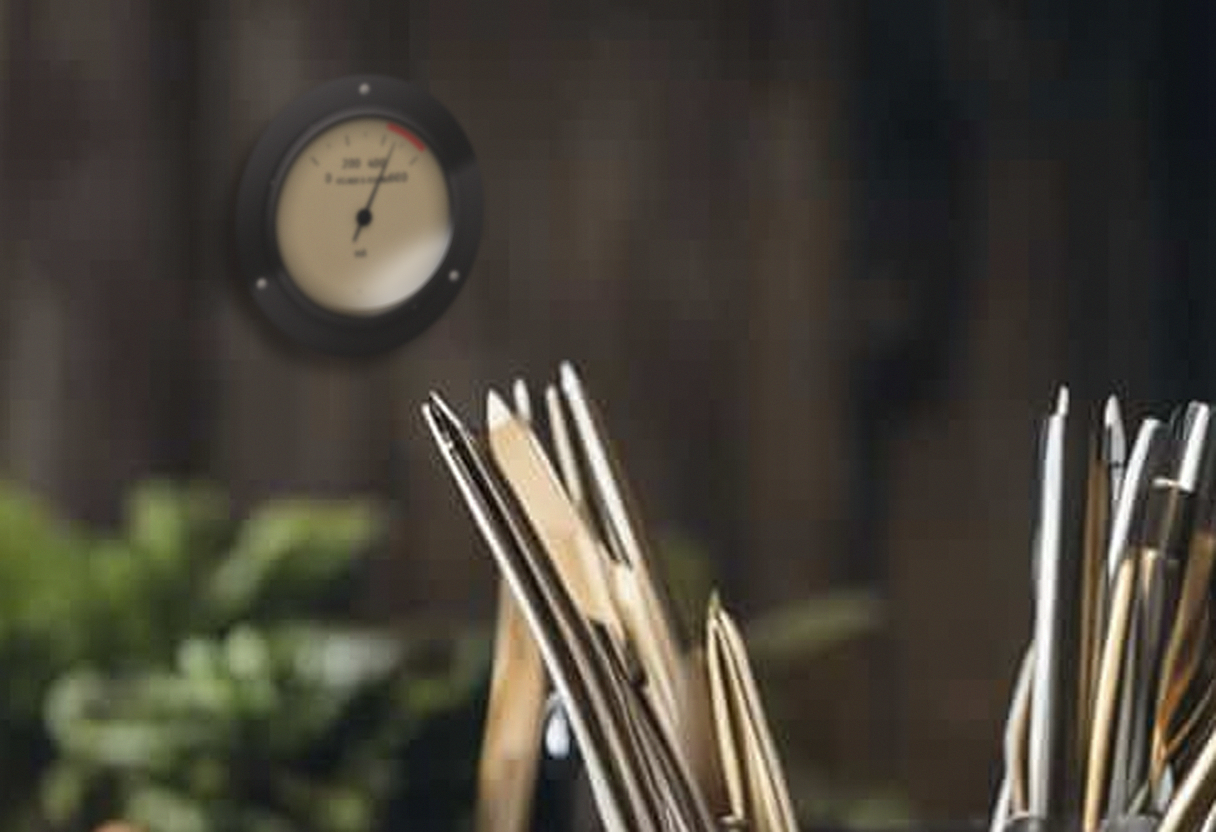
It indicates 450
